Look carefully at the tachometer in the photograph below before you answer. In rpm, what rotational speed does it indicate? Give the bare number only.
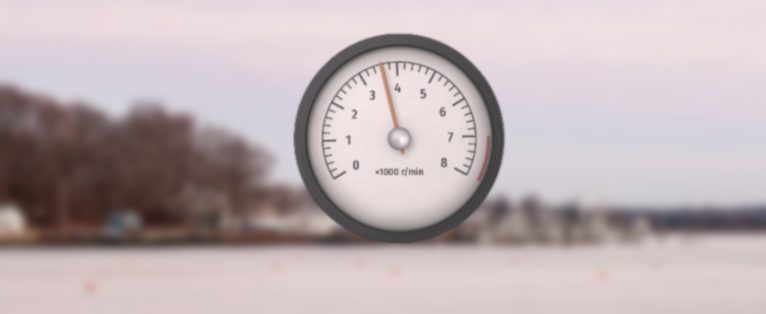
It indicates 3600
